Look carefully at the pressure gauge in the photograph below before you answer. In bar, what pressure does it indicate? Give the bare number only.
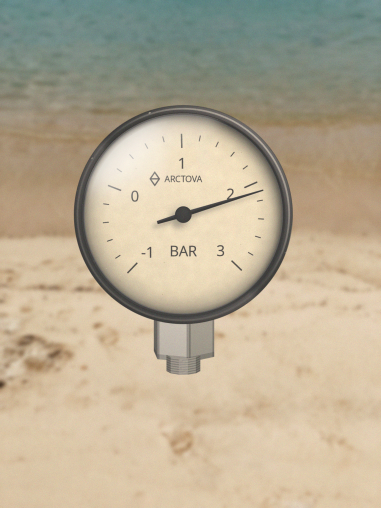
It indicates 2.1
